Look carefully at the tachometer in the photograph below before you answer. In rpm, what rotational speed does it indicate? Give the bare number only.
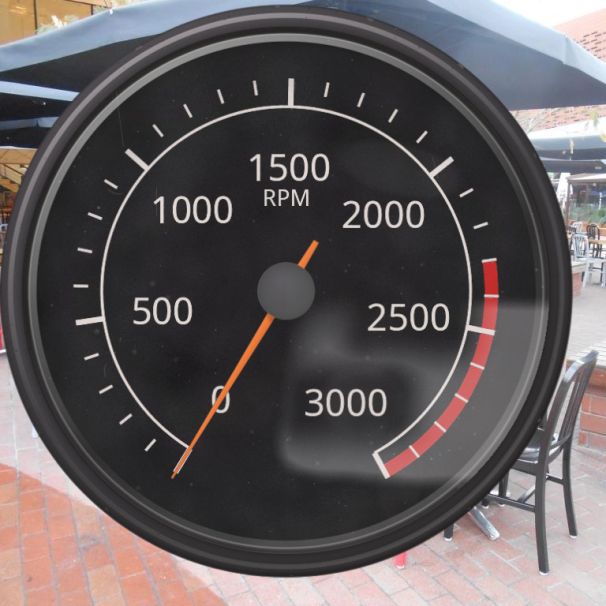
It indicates 0
